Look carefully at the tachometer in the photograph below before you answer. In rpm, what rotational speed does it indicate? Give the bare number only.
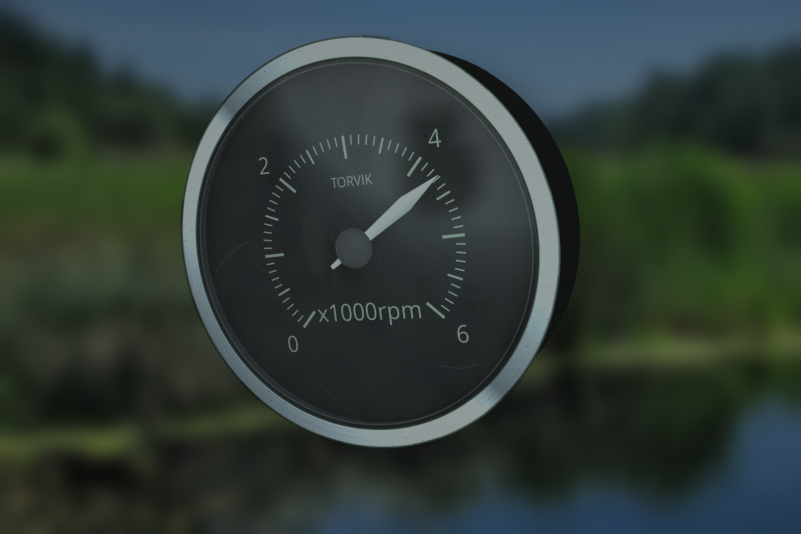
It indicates 4300
